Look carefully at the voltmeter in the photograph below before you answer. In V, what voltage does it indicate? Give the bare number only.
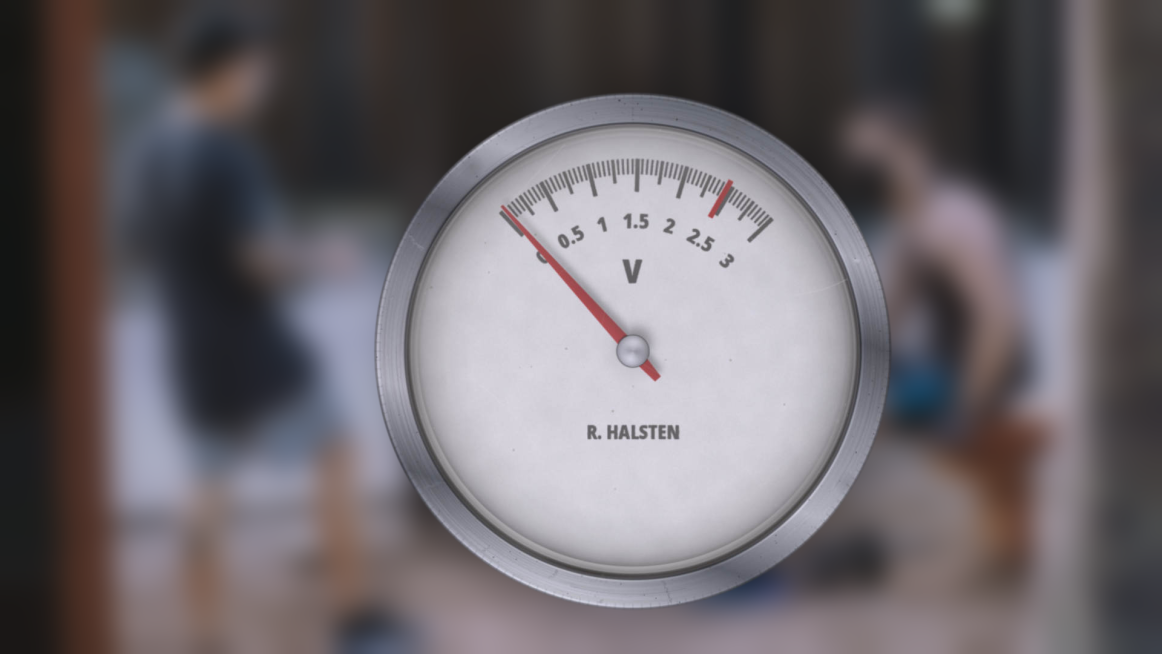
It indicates 0.05
